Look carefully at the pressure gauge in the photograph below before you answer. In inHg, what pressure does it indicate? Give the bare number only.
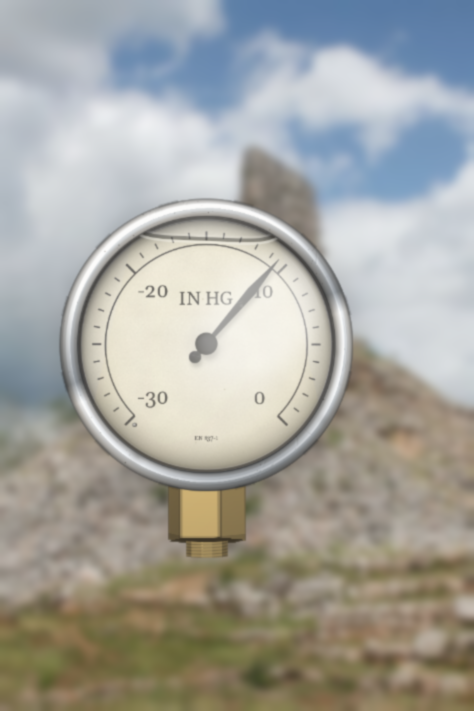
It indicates -10.5
